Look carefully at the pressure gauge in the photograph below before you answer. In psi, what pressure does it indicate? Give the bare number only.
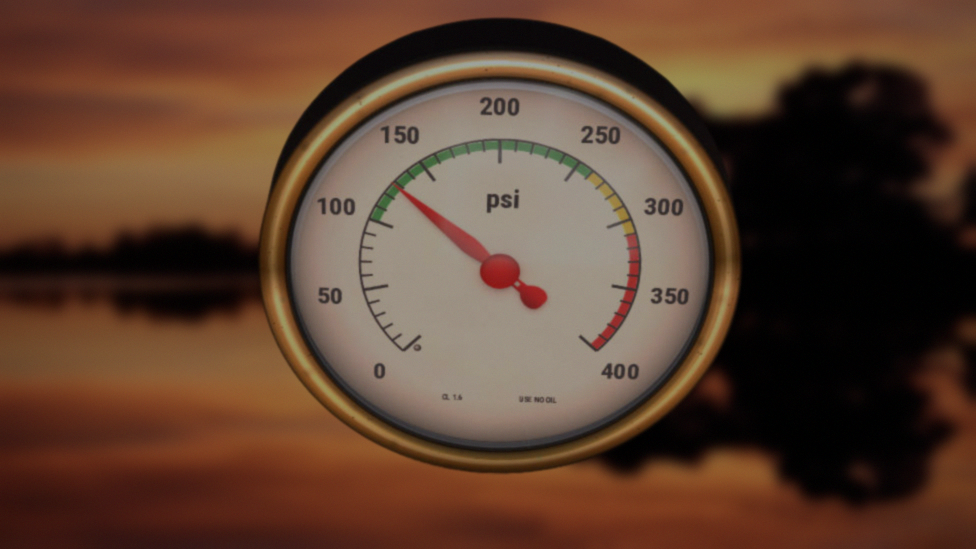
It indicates 130
